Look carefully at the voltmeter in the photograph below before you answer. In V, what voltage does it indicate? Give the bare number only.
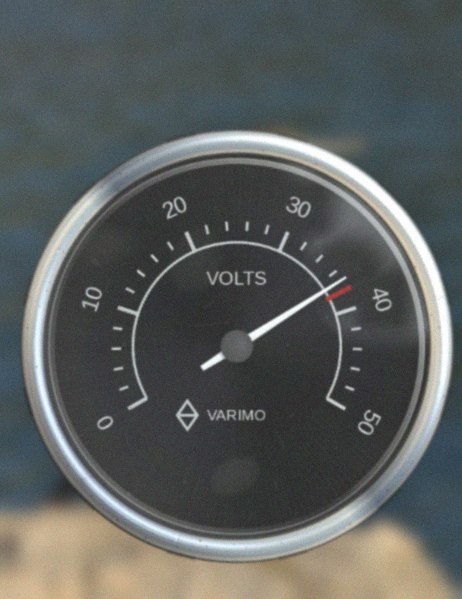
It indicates 37
